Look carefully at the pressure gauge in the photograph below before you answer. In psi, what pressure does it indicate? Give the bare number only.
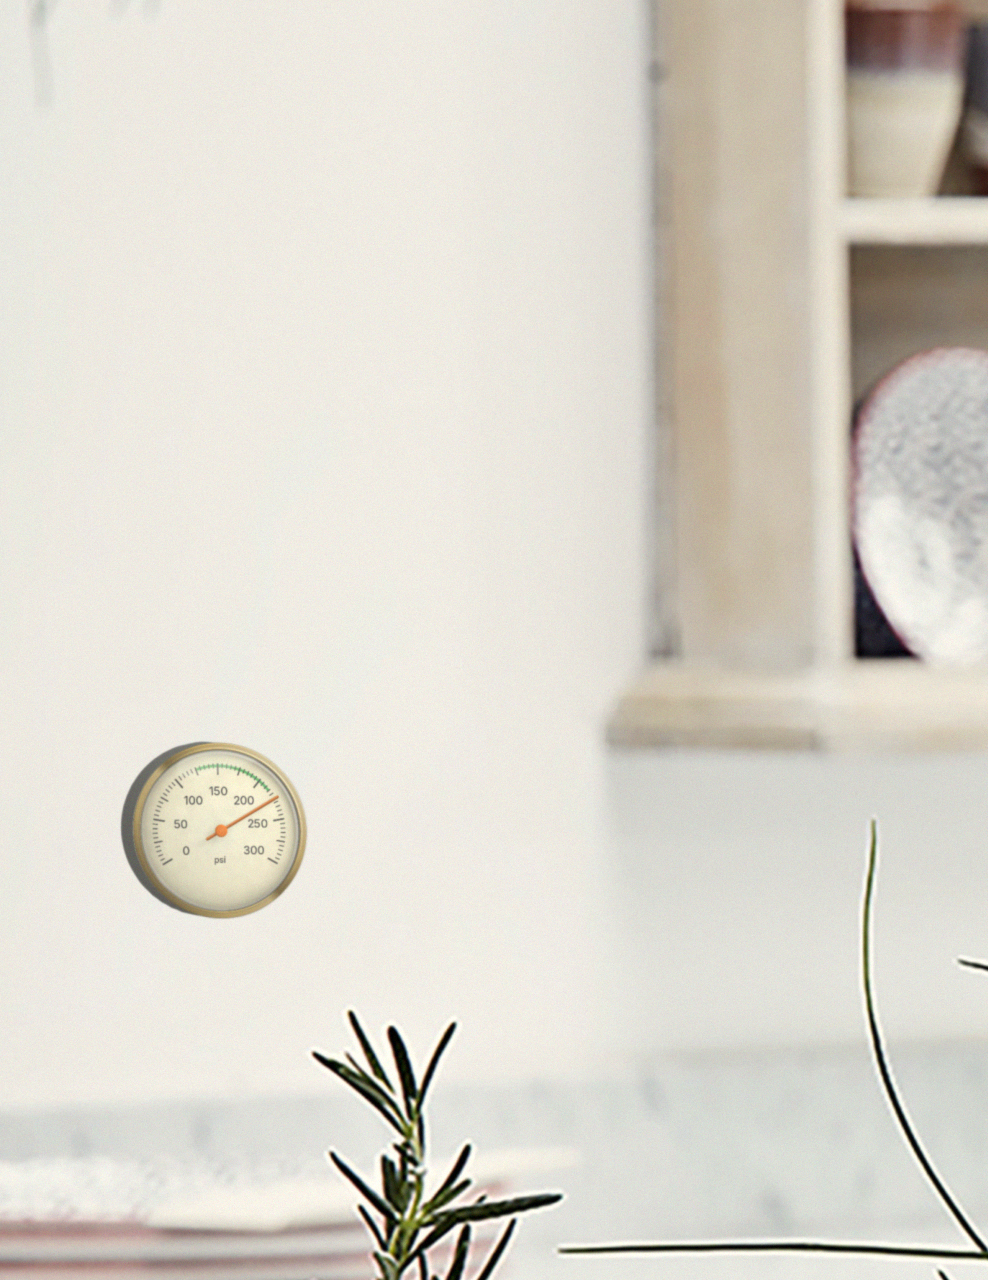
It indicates 225
